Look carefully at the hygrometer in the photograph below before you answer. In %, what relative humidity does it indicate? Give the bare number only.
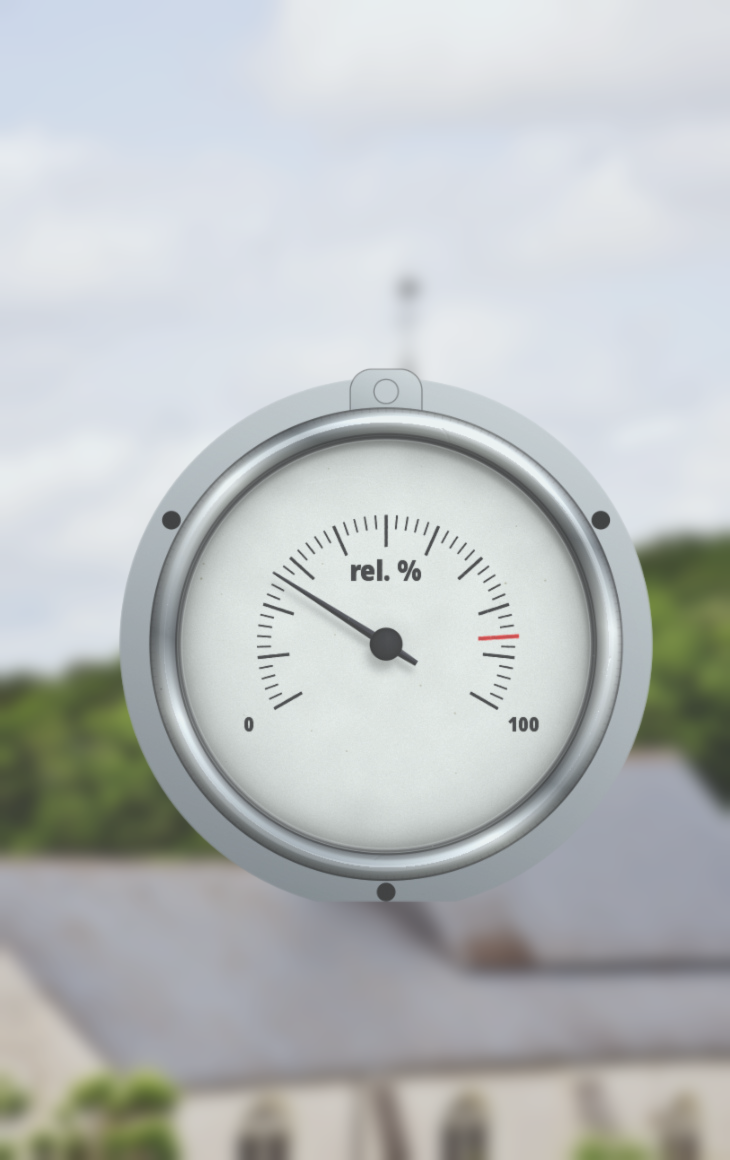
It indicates 26
